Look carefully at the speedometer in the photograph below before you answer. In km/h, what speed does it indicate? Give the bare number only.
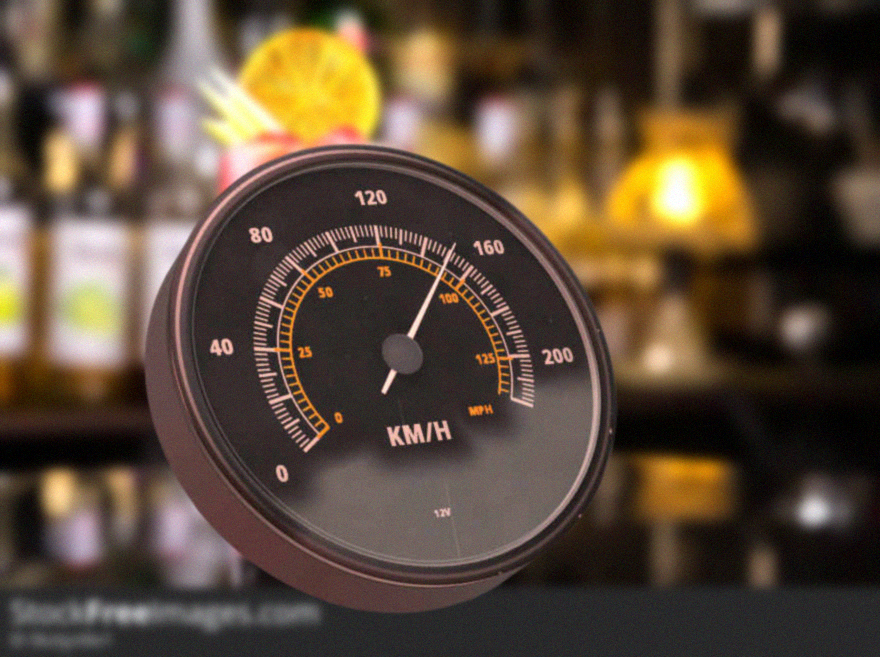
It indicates 150
